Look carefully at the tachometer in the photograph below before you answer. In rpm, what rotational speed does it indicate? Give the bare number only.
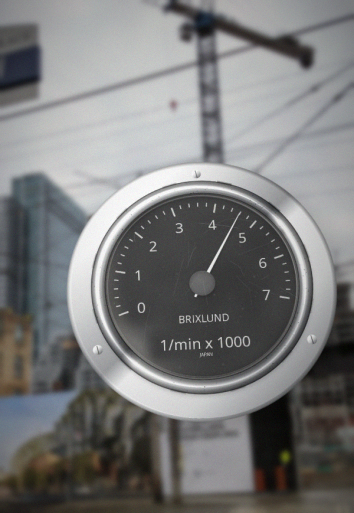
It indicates 4600
